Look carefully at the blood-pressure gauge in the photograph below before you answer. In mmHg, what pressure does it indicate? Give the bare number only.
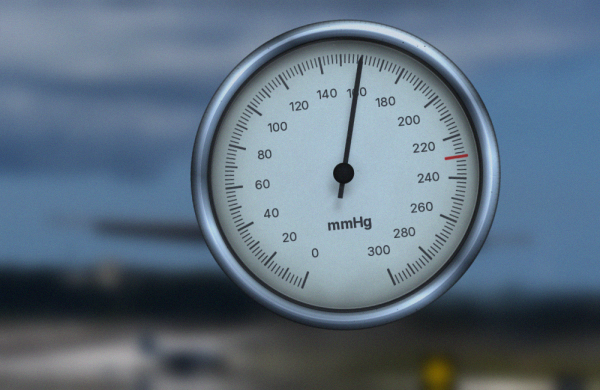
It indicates 160
